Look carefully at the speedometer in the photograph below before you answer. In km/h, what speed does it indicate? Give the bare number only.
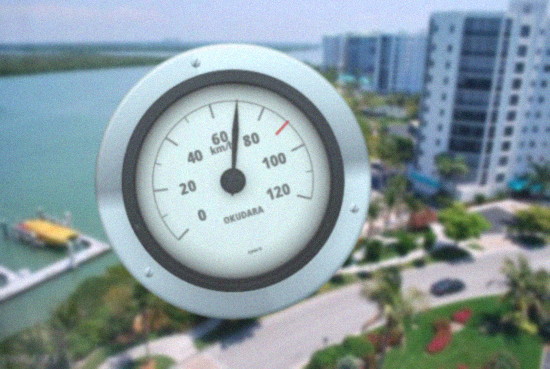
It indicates 70
